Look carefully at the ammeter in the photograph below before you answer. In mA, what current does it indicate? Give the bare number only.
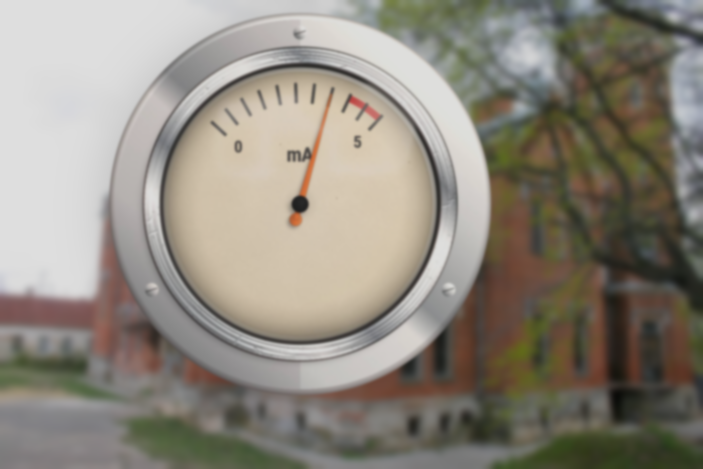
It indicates 3.5
